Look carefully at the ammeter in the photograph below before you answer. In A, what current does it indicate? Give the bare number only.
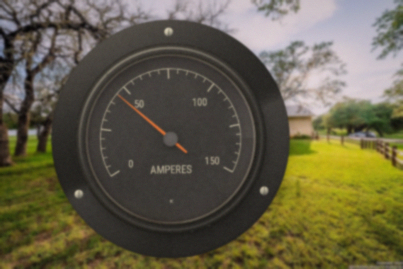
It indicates 45
